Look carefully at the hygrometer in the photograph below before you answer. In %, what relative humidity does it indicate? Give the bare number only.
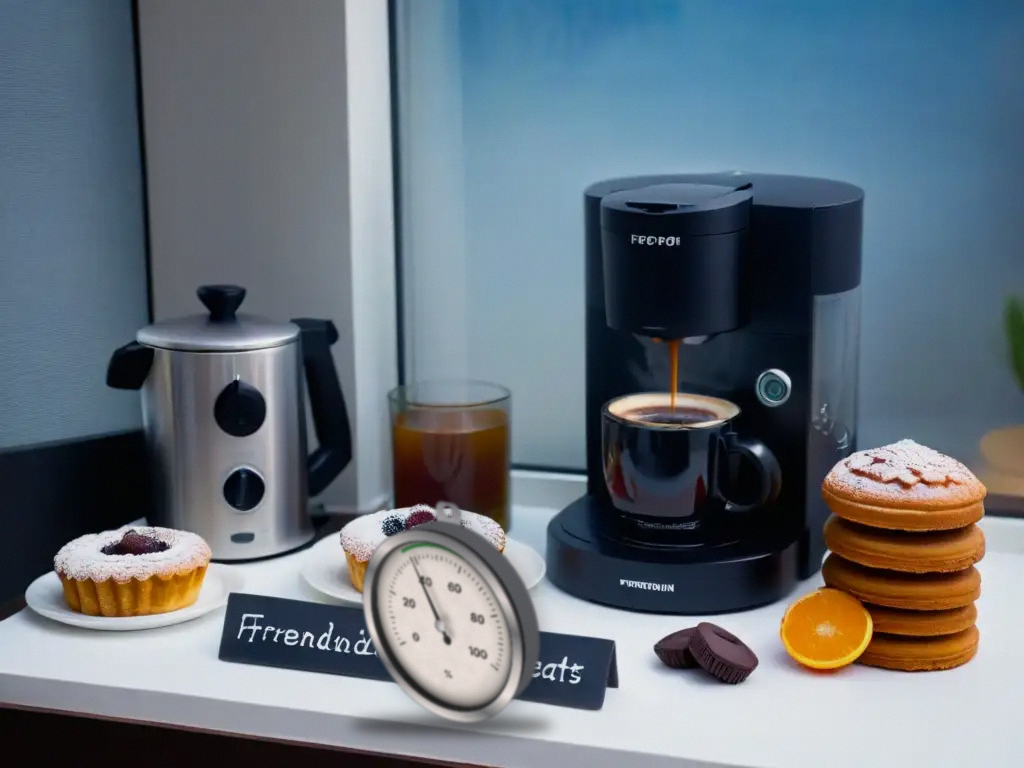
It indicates 40
